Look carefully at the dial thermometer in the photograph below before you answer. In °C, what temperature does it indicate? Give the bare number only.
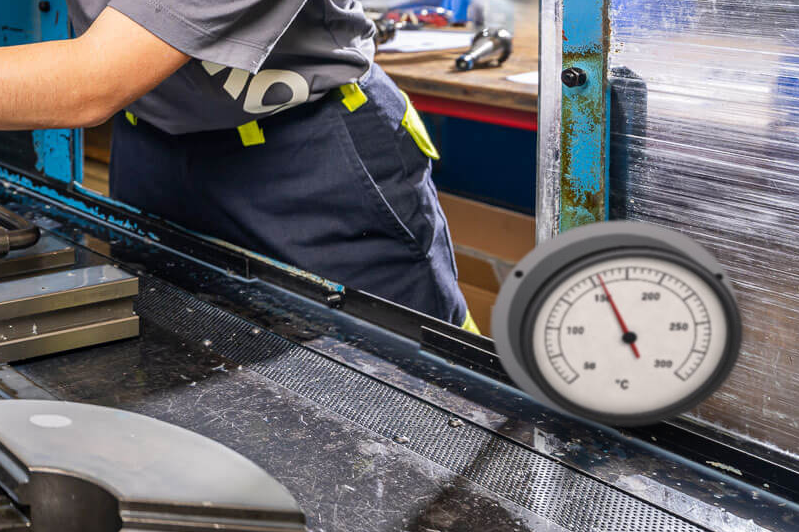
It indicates 155
